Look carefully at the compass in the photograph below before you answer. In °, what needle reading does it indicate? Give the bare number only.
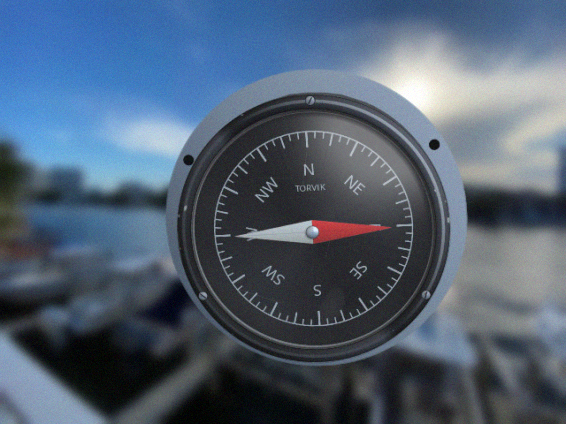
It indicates 90
